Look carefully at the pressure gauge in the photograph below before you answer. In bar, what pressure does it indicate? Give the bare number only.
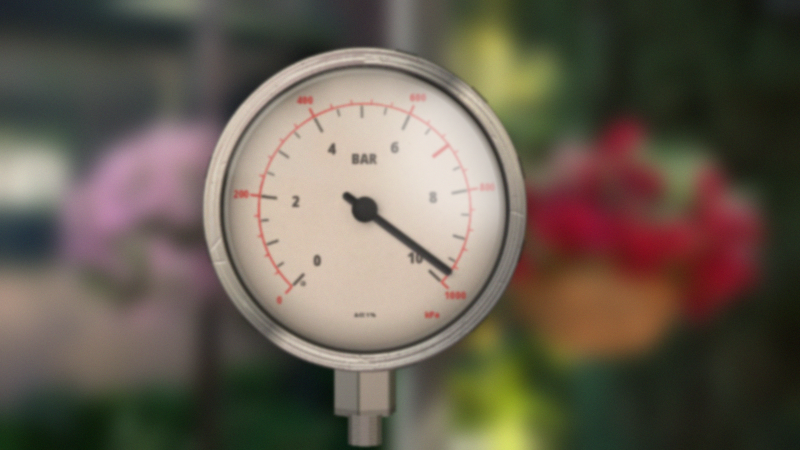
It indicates 9.75
